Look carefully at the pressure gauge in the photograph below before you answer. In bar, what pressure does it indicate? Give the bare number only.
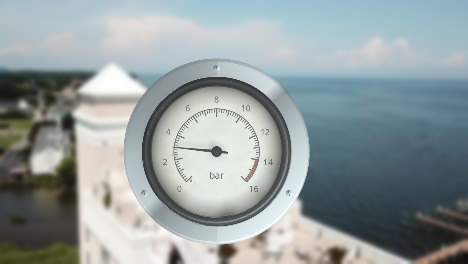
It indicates 3
